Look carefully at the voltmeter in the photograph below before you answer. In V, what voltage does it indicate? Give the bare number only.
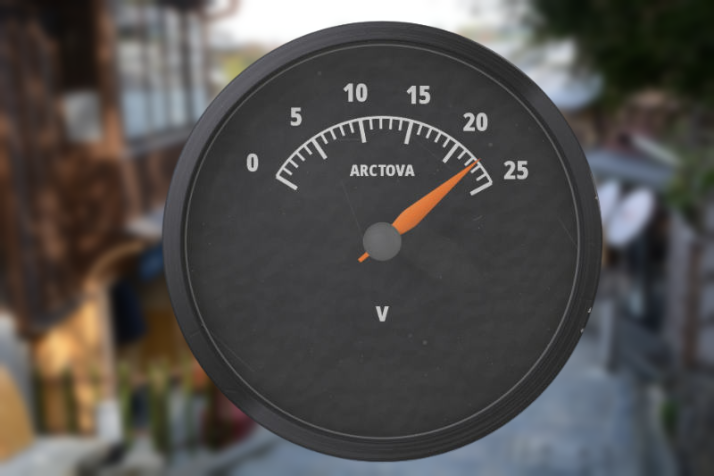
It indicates 22.5
